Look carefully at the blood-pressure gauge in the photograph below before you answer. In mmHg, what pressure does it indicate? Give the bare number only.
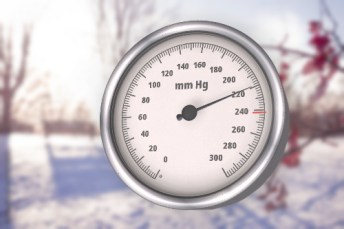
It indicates 220
